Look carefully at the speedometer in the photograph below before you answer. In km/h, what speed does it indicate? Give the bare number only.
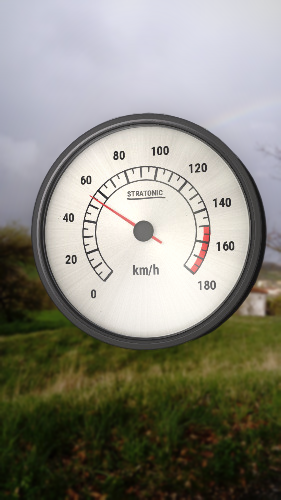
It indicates 55
